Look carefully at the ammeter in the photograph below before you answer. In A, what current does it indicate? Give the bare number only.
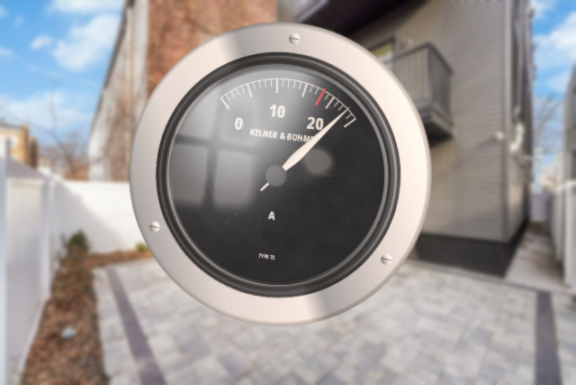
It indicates 23
